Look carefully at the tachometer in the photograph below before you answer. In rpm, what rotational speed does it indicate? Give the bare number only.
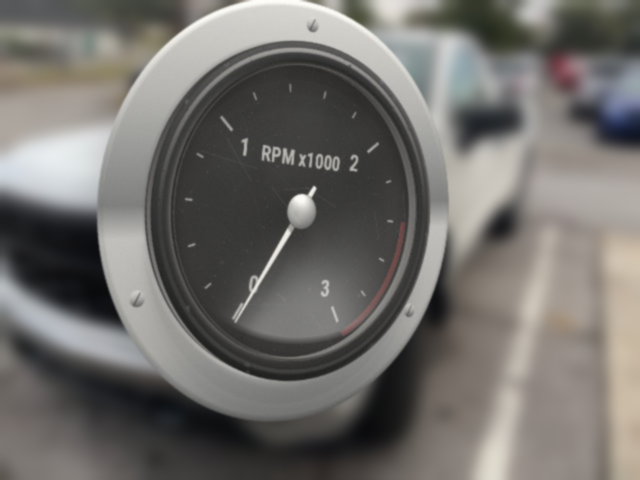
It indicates 0
